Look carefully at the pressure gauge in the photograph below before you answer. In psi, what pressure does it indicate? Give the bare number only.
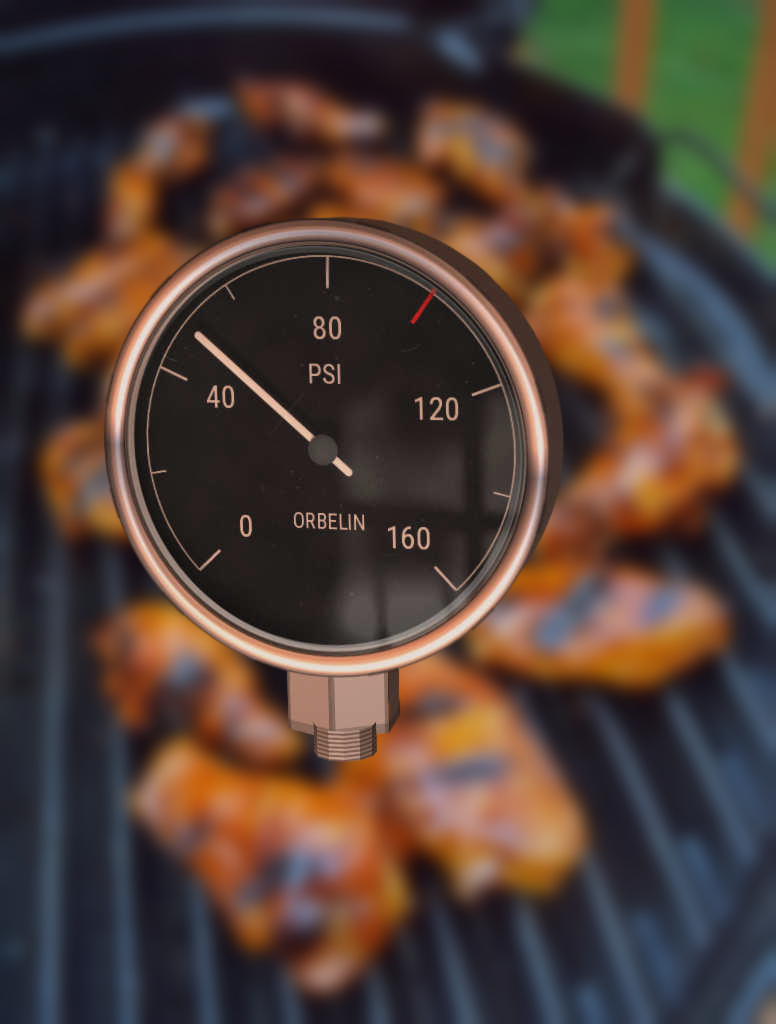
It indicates 50
